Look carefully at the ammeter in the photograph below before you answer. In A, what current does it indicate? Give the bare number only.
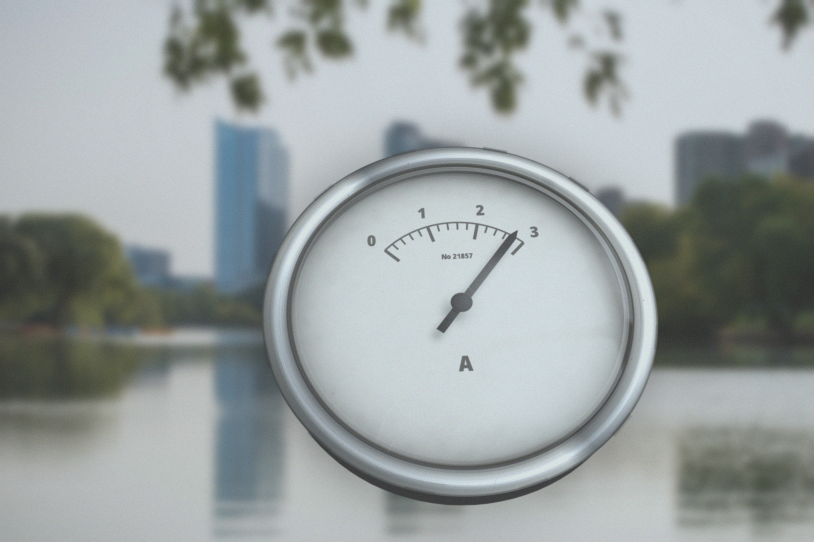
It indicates 2.8
